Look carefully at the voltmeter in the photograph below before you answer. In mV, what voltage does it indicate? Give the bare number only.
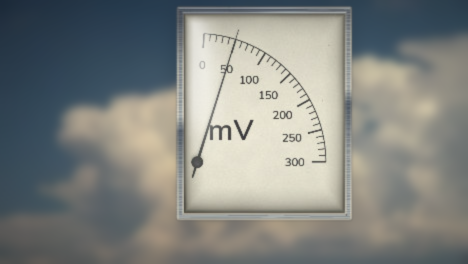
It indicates 50
